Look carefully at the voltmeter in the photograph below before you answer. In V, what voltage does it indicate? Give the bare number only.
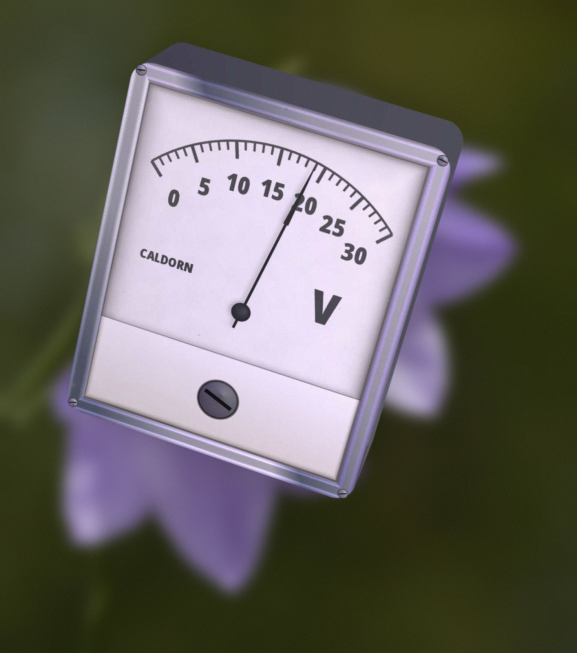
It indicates 19
